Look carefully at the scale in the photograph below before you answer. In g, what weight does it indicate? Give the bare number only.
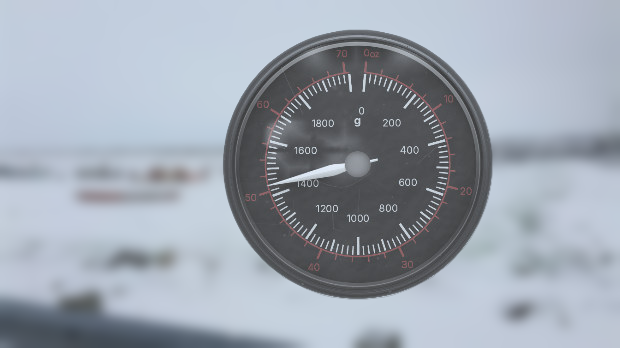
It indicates 1440
